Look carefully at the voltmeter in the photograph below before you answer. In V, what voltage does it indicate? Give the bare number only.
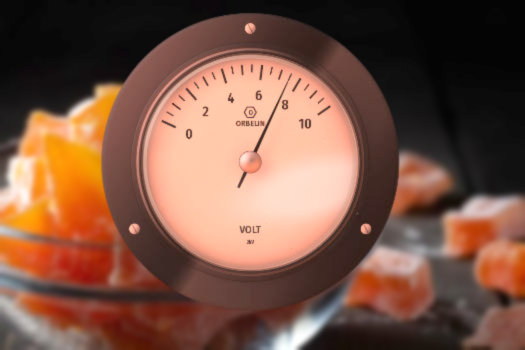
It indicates 7.5
